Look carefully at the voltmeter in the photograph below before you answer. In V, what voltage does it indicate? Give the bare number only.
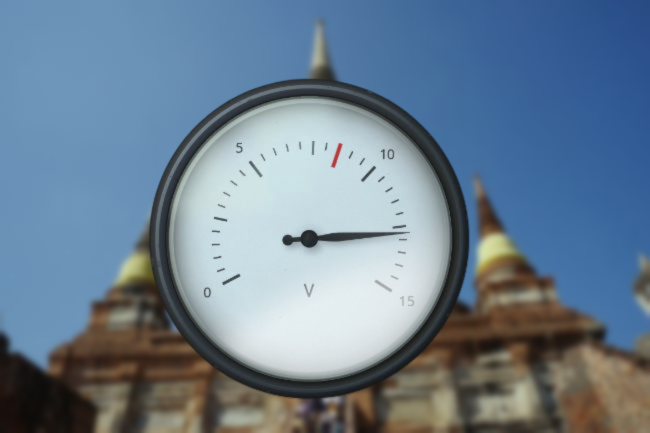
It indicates 12.75
